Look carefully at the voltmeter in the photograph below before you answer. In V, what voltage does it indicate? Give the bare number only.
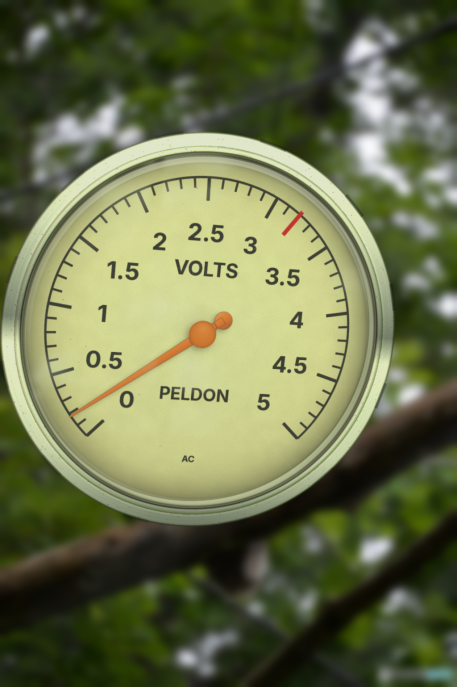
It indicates 0.2
